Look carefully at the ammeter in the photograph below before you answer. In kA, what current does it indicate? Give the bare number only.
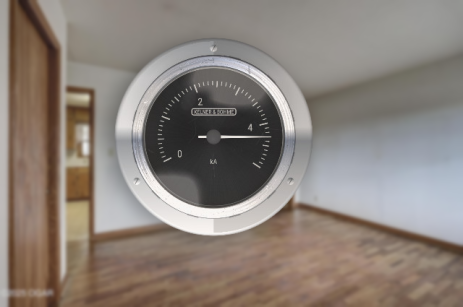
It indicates 4.3
